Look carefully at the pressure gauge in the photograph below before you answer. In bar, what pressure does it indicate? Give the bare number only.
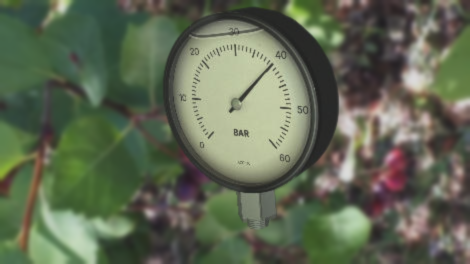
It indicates 40
